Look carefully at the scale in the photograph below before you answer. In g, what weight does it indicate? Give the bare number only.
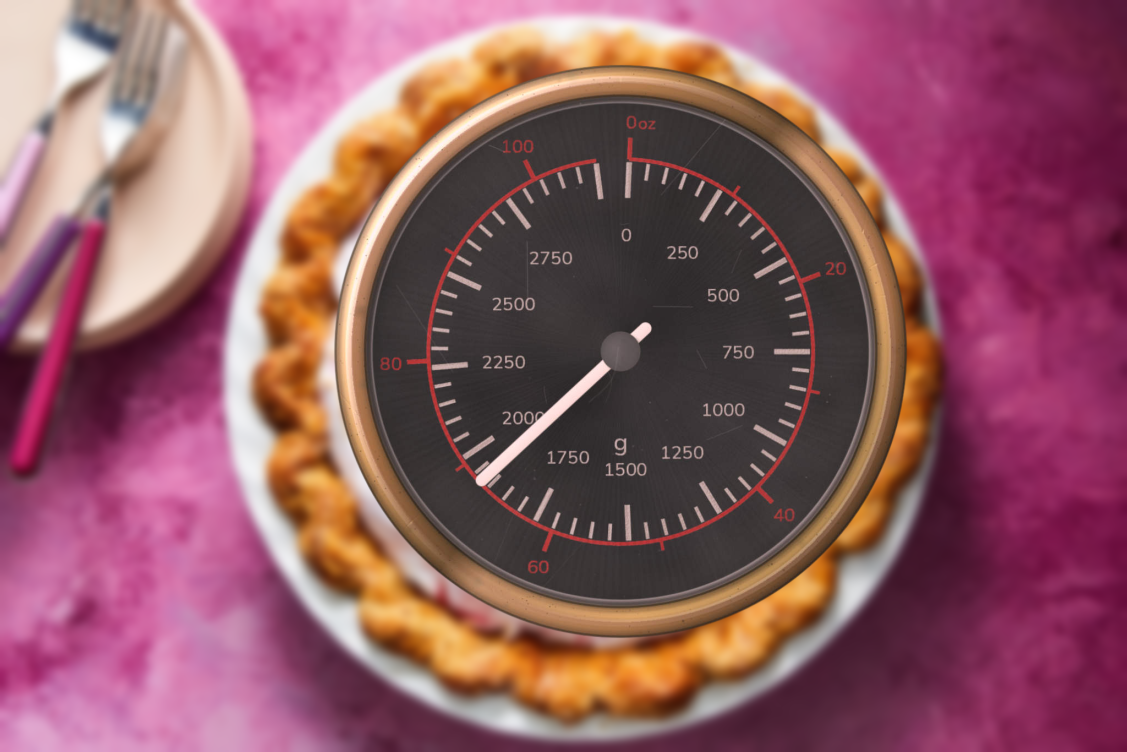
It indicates 1925
